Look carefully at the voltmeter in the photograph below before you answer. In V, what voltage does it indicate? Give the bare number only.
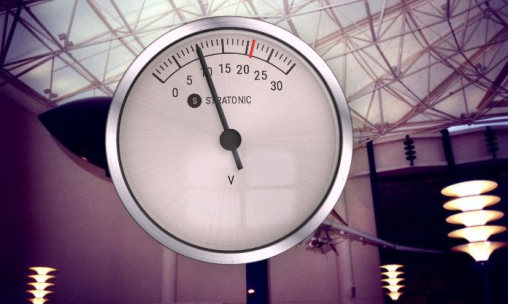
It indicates 10
